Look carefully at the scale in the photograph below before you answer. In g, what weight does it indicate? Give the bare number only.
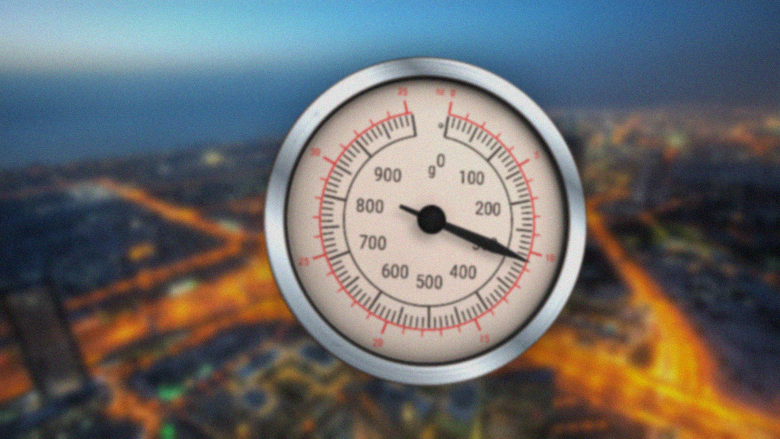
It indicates 300
